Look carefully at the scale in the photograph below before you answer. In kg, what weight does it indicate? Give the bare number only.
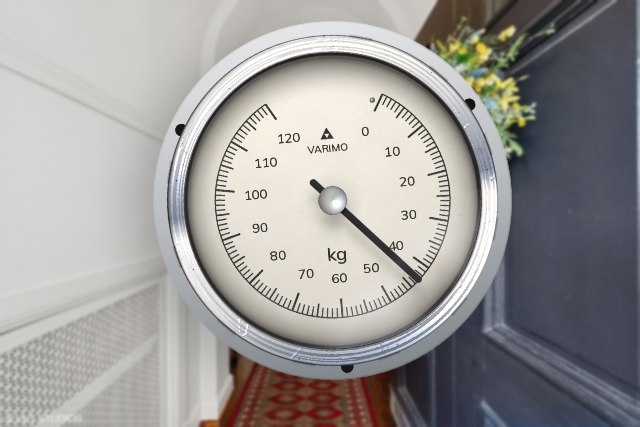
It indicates 43
